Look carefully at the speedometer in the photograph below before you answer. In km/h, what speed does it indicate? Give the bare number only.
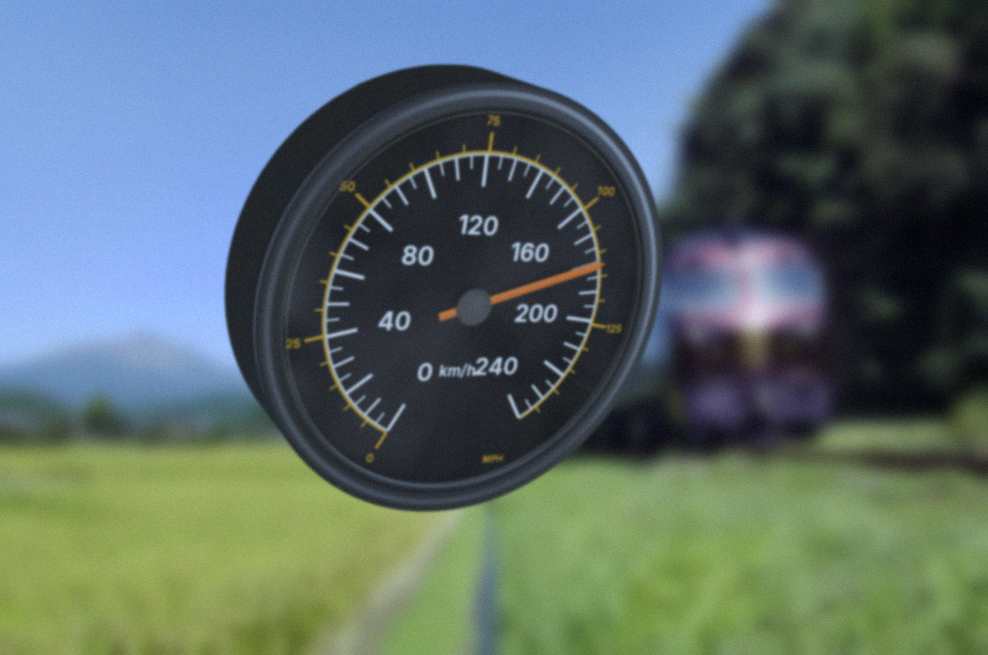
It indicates 180
